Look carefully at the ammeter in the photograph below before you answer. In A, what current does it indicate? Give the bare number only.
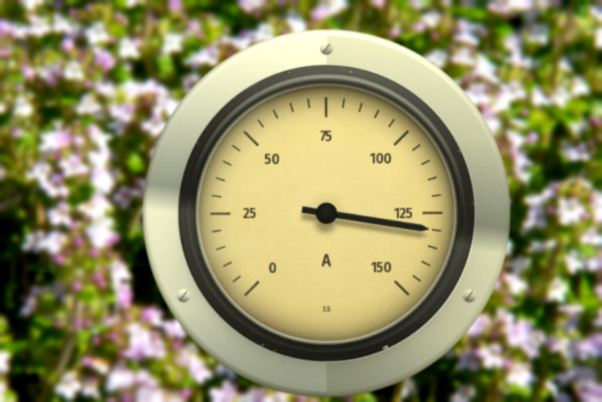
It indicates 130
